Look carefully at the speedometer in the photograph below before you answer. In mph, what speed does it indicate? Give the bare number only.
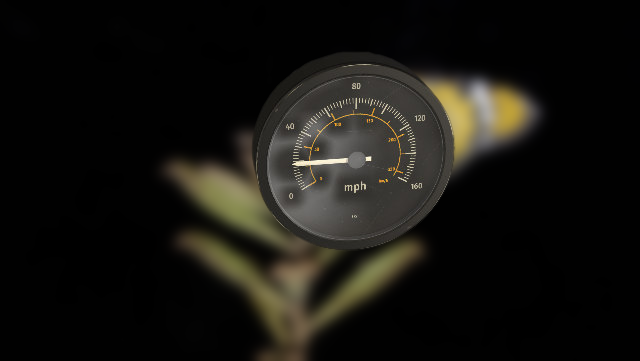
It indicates 20
